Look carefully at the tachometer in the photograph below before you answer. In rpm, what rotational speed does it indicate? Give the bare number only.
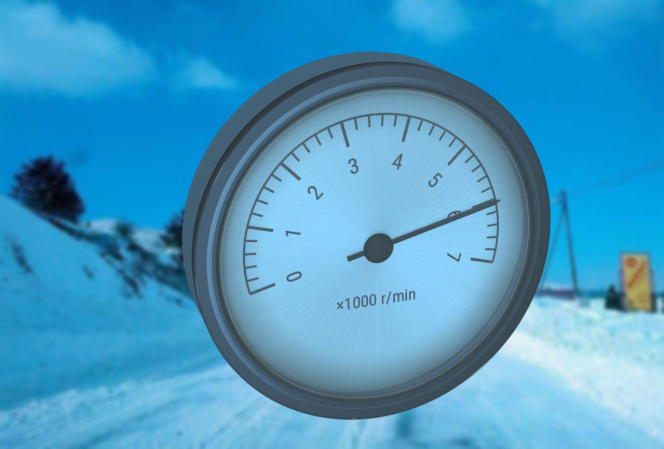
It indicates 6000
